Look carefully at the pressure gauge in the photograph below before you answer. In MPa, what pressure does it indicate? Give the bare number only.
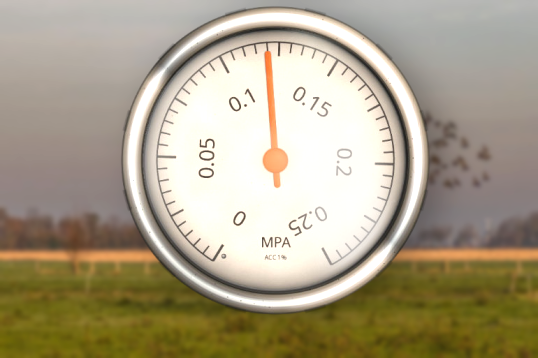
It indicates 0.12
